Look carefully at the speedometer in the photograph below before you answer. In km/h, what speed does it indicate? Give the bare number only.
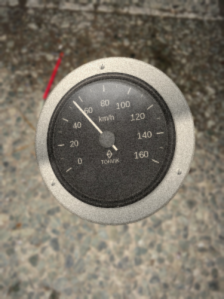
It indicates 55
